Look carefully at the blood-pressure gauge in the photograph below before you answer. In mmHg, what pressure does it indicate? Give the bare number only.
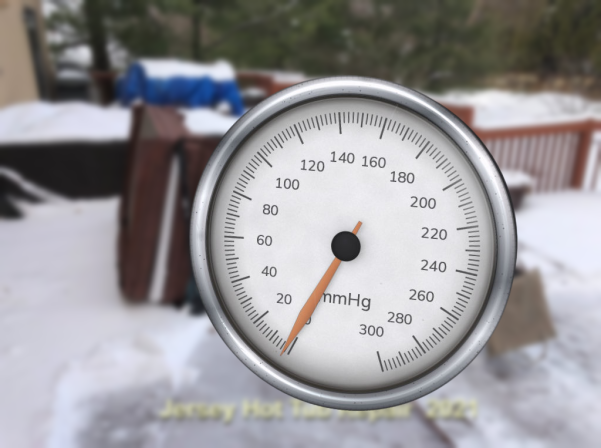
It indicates 2
